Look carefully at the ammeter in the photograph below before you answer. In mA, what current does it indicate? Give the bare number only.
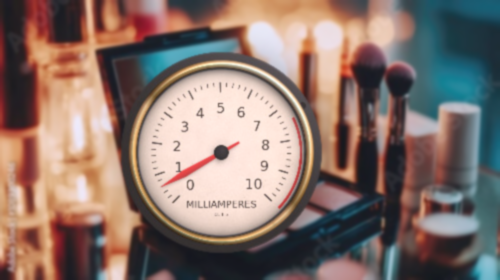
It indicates 0.6
